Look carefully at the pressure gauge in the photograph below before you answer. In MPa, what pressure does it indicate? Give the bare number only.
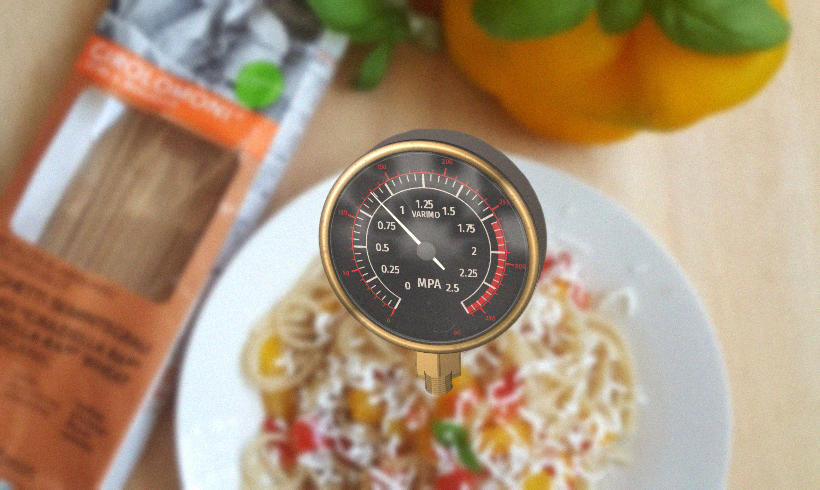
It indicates 0.9
